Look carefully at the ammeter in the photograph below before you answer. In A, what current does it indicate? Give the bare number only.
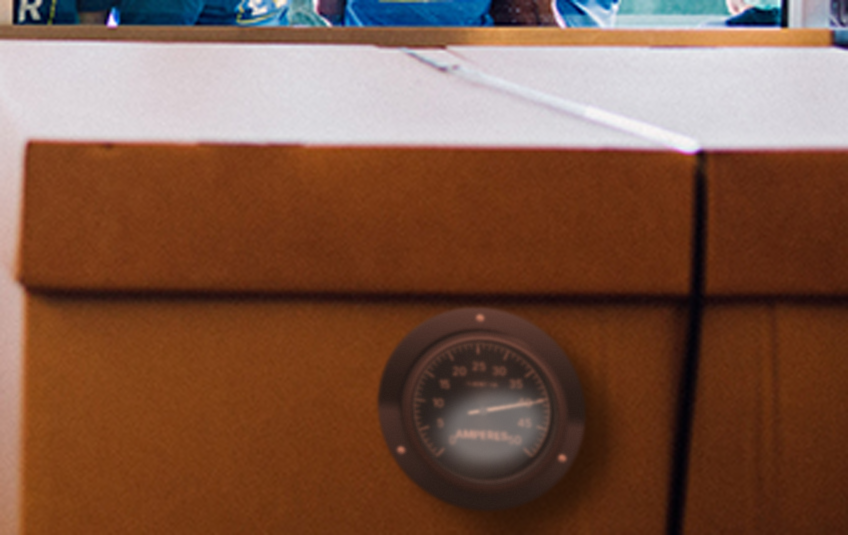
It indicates 40
